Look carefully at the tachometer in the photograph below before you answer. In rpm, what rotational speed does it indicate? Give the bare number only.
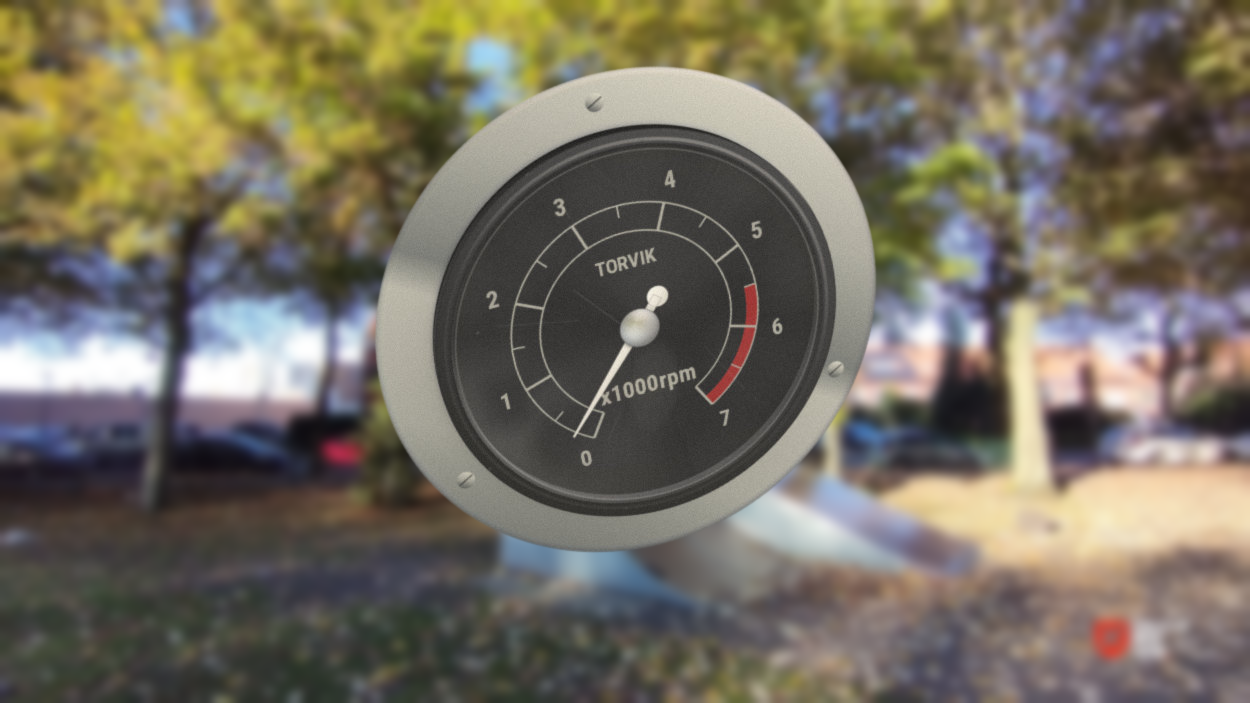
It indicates 250
